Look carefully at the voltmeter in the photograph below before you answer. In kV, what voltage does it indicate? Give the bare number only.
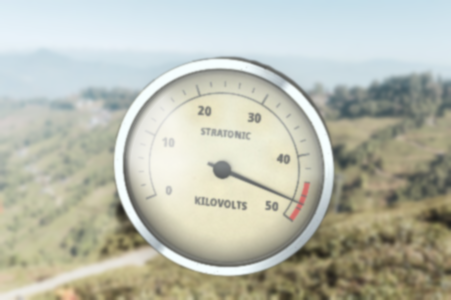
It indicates 47
